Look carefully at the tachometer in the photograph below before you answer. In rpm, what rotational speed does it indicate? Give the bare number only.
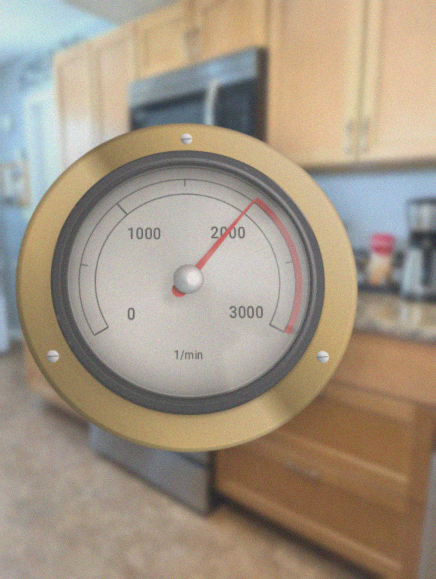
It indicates 2000
